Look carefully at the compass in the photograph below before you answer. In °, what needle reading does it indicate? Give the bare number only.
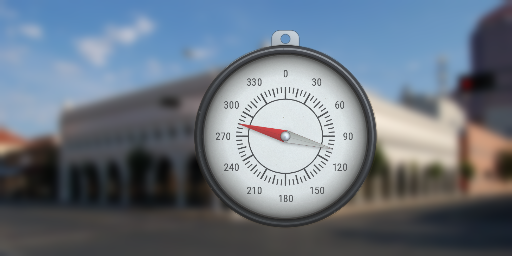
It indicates 285
